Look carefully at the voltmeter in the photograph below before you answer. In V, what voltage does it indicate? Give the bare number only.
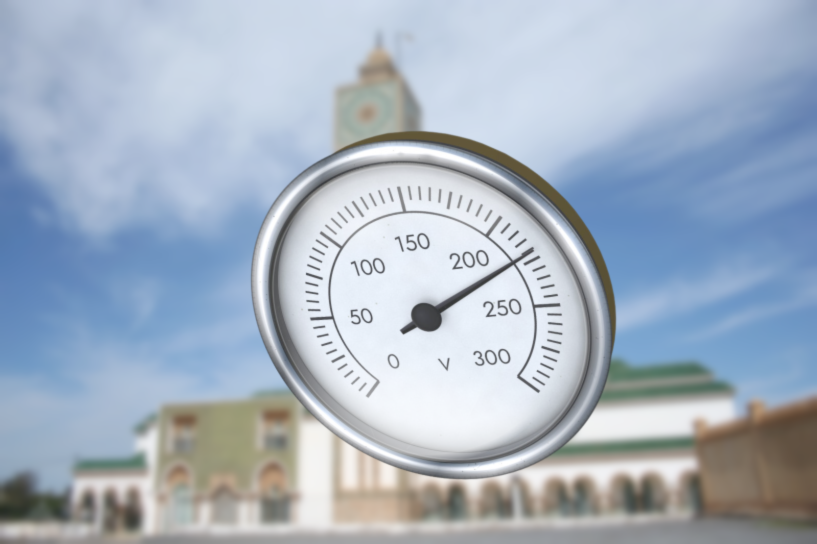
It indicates 220
